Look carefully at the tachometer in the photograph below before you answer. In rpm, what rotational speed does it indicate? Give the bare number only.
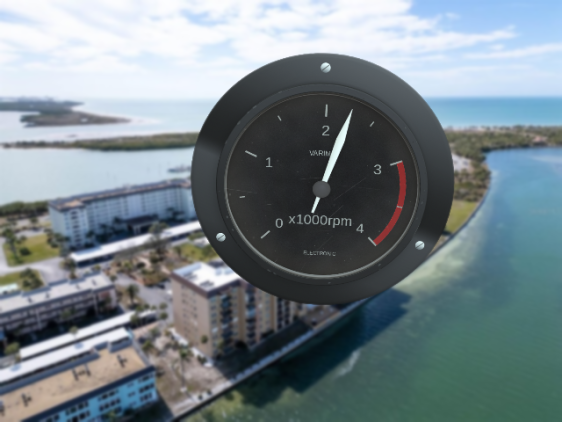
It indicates 2250
